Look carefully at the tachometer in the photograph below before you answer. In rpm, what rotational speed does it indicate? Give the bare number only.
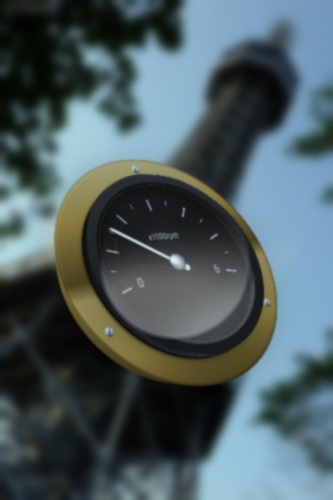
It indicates 1500
